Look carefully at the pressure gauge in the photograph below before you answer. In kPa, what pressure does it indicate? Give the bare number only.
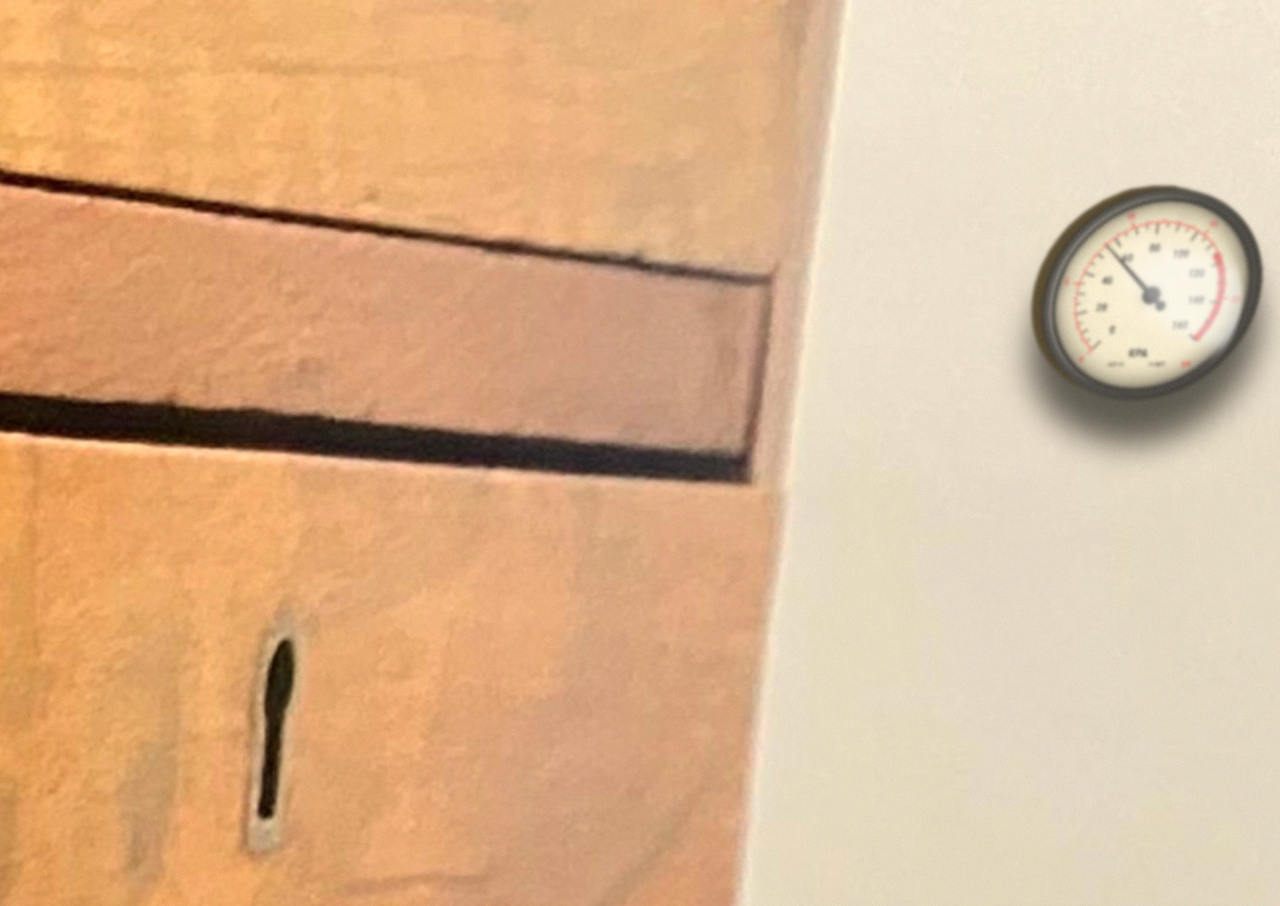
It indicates 55
